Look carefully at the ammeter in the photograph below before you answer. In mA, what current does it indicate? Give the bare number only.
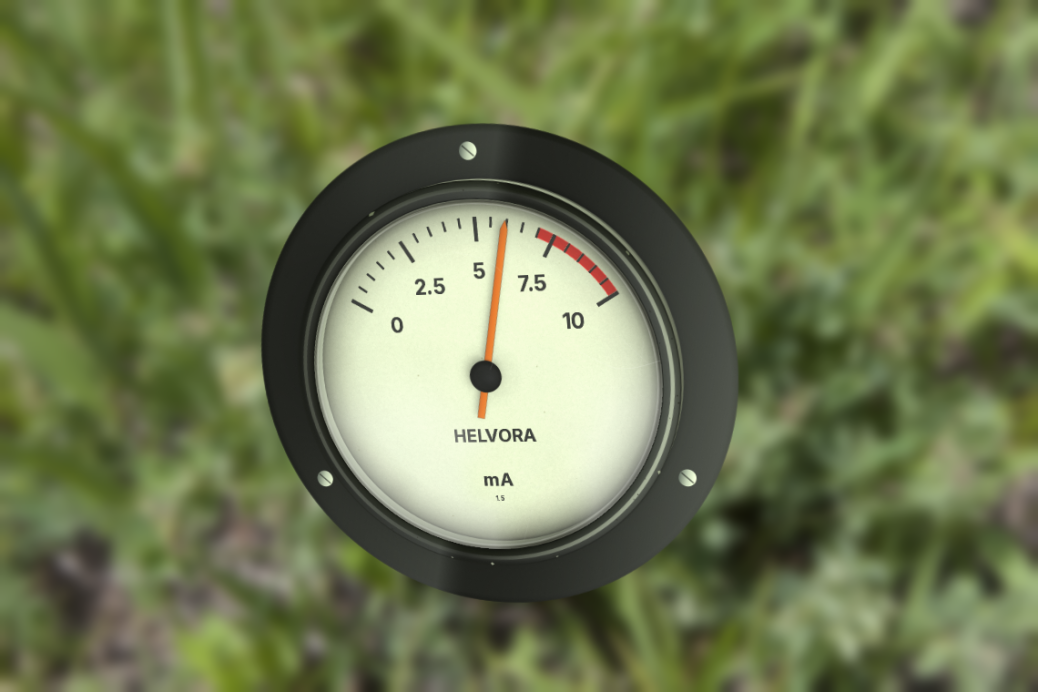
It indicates 6
